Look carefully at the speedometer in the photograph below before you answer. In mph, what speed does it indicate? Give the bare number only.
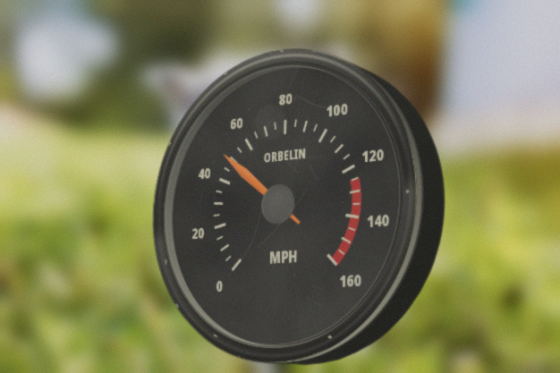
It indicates 50
